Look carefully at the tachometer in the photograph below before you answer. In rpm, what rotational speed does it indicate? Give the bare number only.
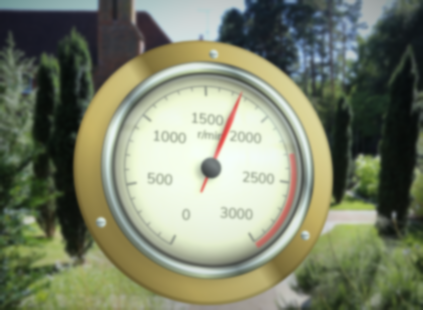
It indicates 1750
